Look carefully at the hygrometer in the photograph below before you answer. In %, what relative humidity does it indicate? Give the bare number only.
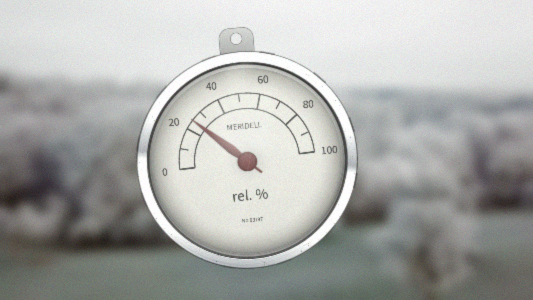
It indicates 25
